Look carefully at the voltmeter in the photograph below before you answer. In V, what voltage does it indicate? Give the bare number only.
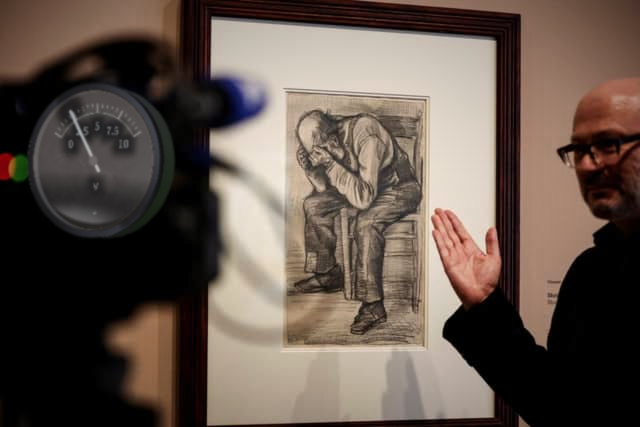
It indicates 2.5
